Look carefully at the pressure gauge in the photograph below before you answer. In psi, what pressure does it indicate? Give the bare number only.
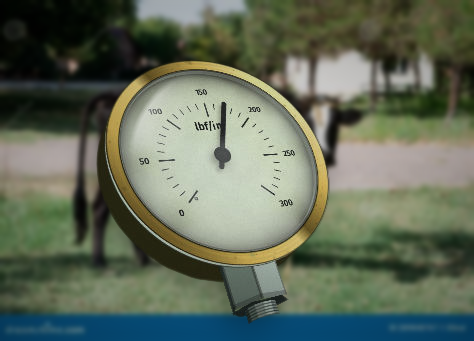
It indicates 170
